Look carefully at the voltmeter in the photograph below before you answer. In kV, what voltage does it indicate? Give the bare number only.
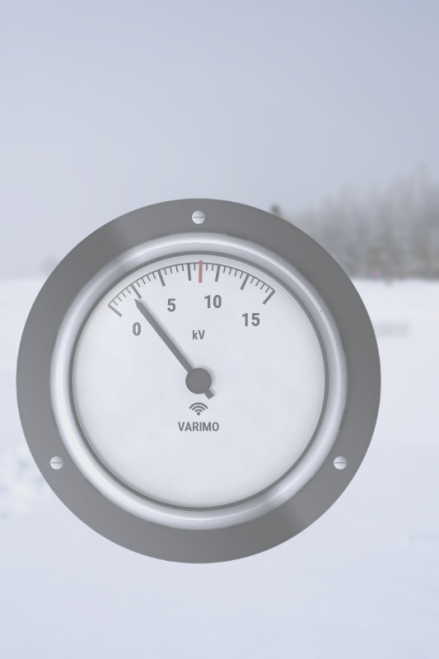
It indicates 2
